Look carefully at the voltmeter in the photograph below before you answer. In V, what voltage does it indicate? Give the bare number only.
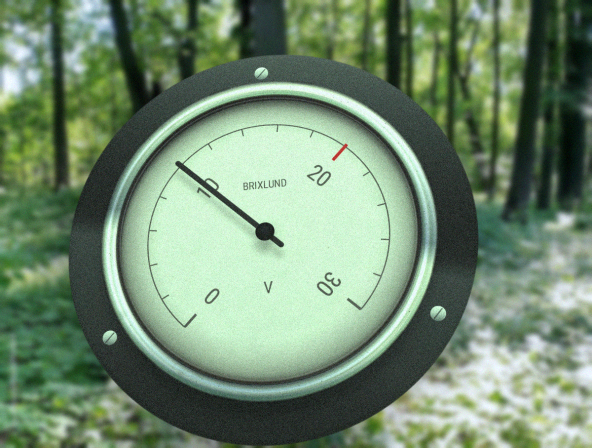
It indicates 10
